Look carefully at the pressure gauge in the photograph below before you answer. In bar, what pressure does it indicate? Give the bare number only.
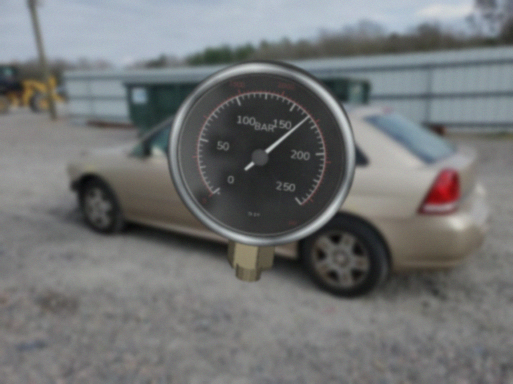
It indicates 165
